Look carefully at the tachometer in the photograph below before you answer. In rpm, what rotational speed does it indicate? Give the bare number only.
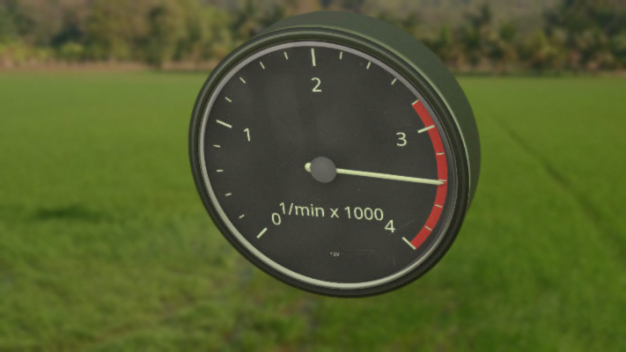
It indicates 3400
